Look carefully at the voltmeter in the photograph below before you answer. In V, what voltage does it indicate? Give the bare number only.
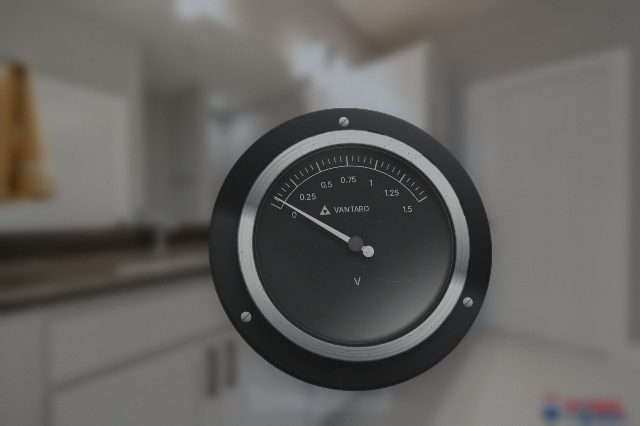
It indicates 0.05
